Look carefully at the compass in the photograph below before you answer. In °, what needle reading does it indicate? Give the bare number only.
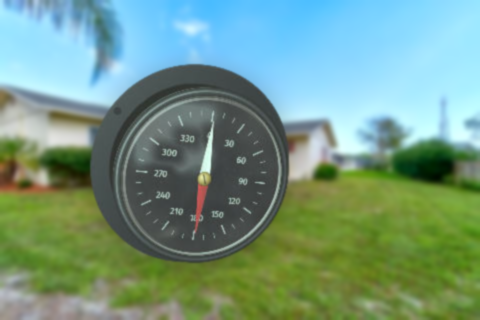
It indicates 180
